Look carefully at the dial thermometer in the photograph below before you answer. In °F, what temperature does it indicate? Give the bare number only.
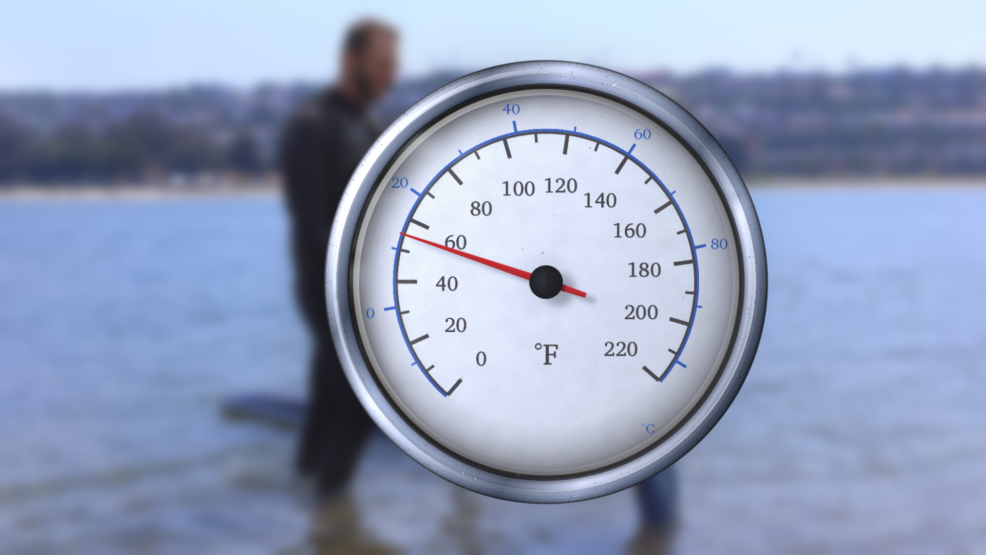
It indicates 55
